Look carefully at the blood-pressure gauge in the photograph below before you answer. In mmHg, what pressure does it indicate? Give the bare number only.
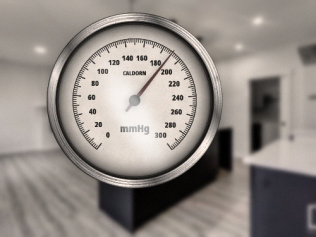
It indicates 190
